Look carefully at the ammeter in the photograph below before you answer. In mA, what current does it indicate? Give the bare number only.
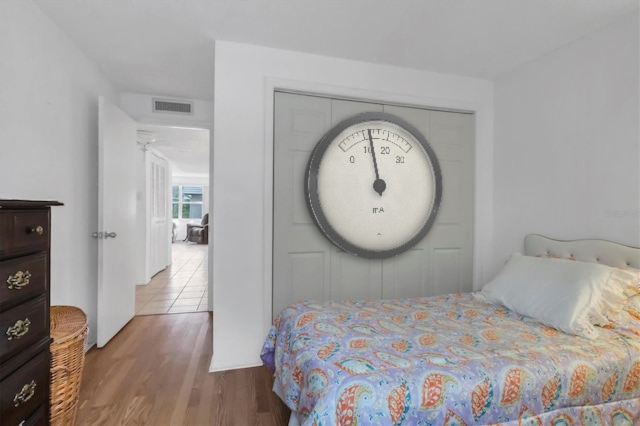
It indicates 12
